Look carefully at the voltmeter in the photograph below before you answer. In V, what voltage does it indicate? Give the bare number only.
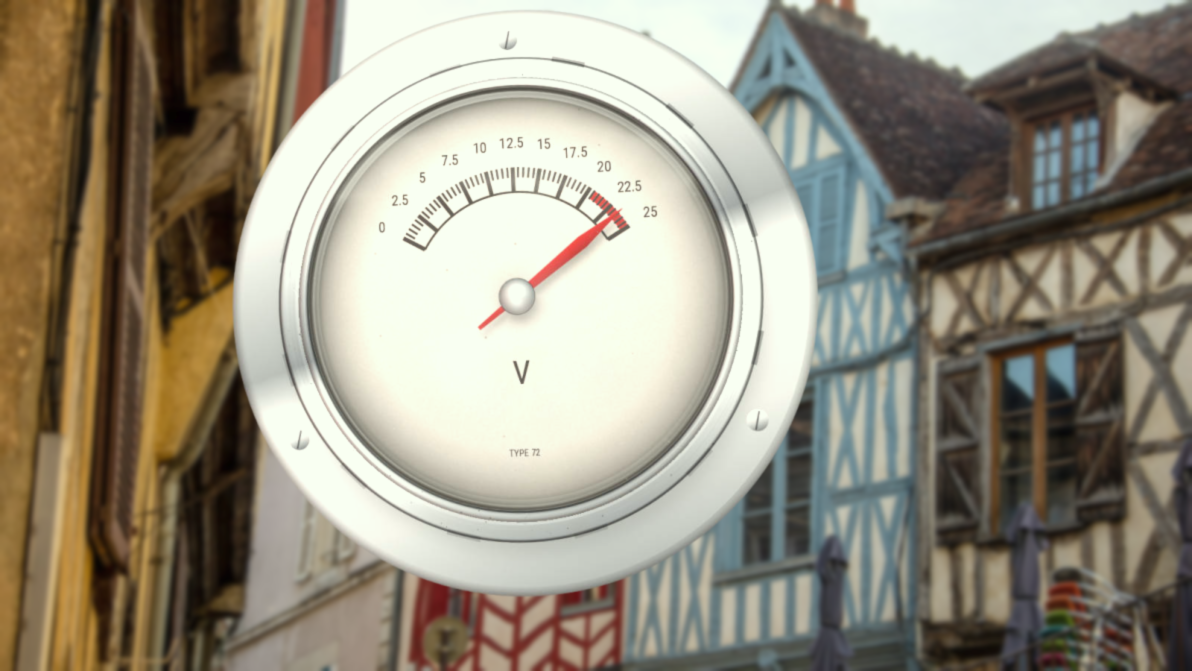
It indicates 23.5
